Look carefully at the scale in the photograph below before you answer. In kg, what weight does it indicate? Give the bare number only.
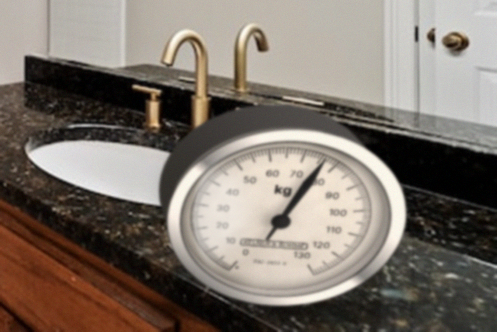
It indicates 75
